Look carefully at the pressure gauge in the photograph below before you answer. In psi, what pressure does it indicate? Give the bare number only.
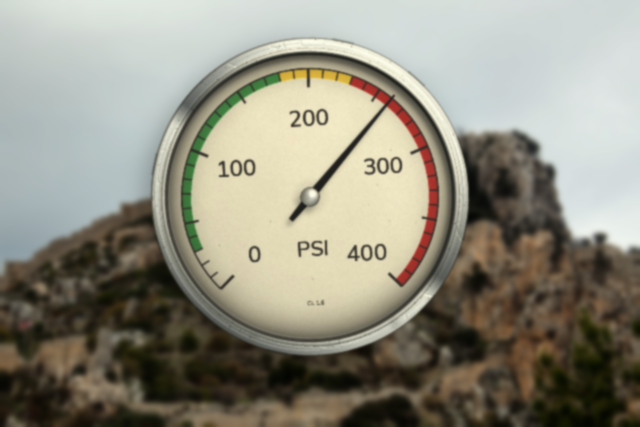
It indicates 260
